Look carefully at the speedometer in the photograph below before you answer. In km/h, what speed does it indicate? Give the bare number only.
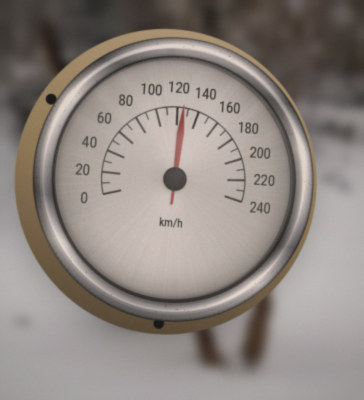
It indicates 125
